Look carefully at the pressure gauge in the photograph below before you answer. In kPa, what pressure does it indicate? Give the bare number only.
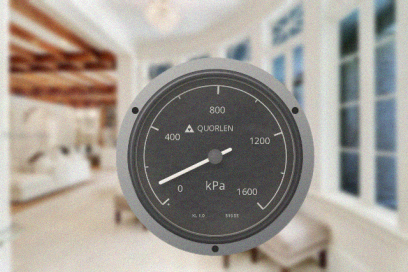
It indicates 100
